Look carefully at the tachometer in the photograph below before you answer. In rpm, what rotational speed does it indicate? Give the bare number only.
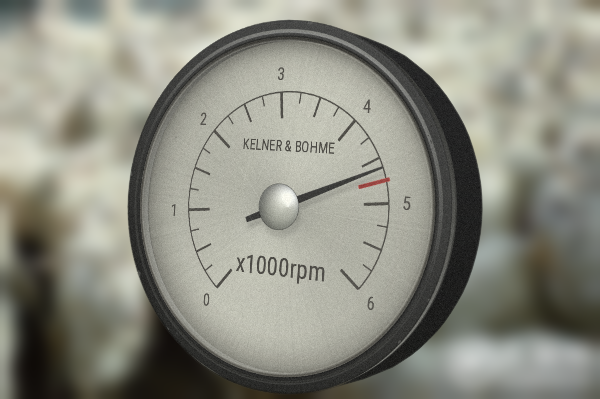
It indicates 4625
